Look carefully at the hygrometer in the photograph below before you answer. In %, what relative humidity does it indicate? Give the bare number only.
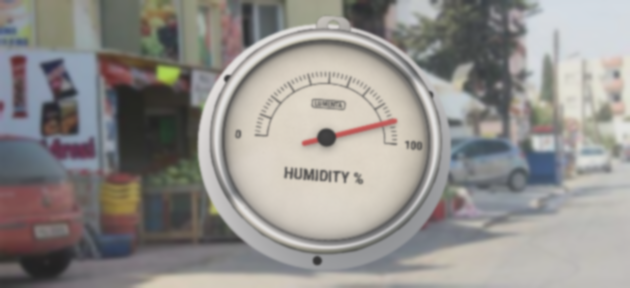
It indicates 90
